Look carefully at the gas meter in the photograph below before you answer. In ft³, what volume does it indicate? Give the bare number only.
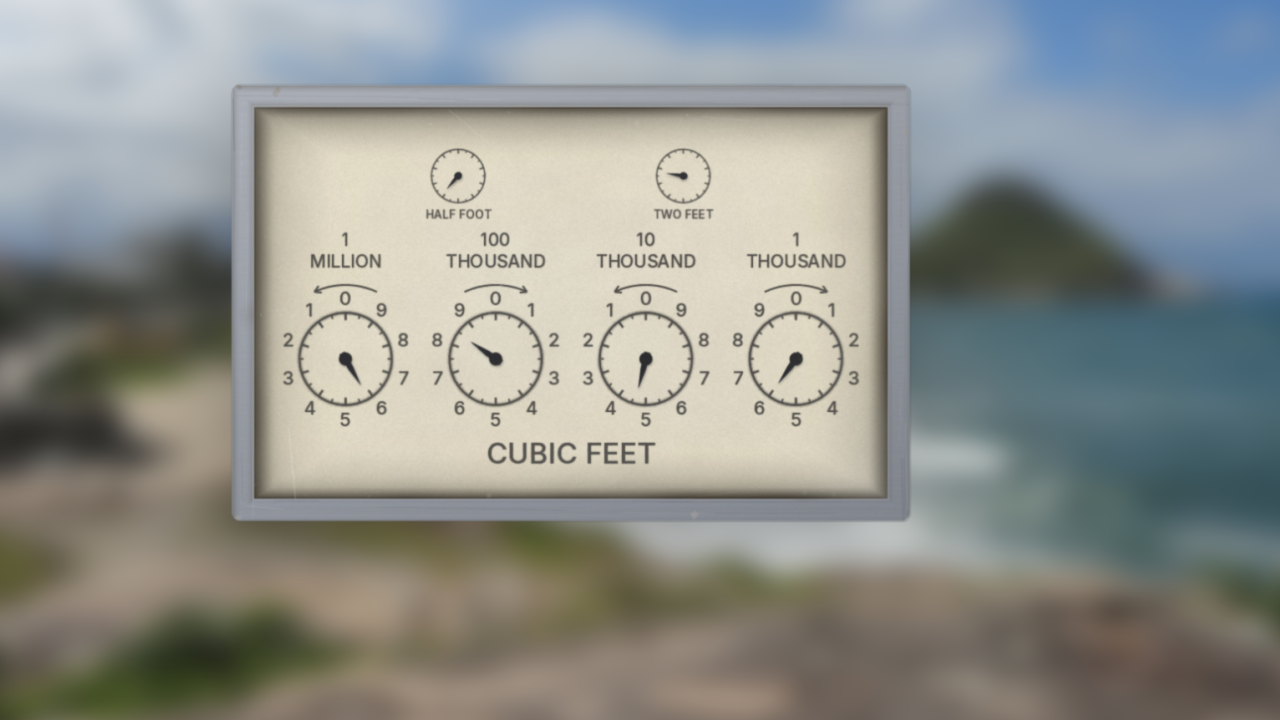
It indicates 584600
